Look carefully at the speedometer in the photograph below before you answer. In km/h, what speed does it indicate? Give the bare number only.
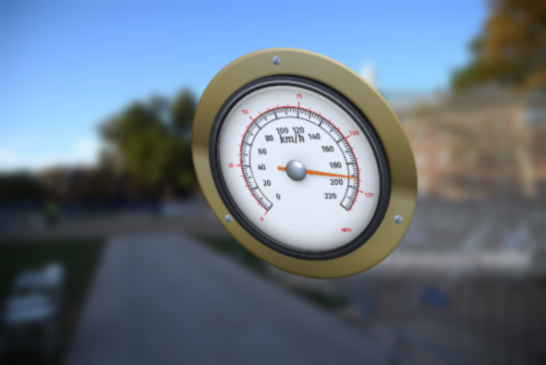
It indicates 190
